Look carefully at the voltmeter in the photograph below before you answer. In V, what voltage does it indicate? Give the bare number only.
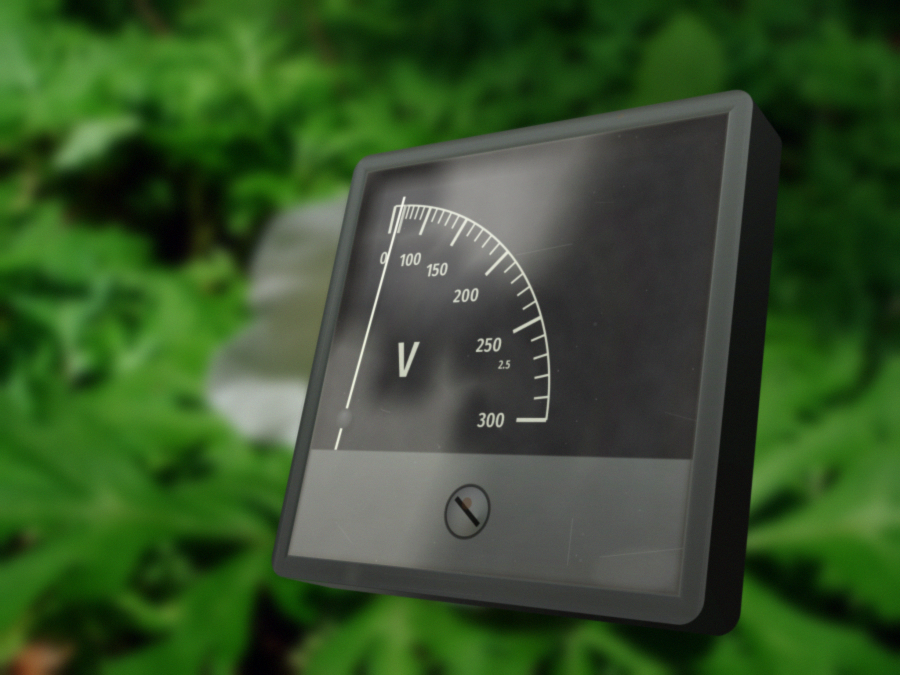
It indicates 50
